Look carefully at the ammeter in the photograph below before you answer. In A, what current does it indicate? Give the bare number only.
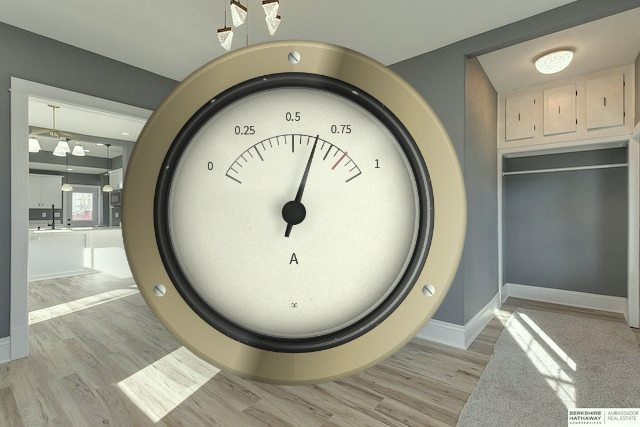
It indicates 0.65
